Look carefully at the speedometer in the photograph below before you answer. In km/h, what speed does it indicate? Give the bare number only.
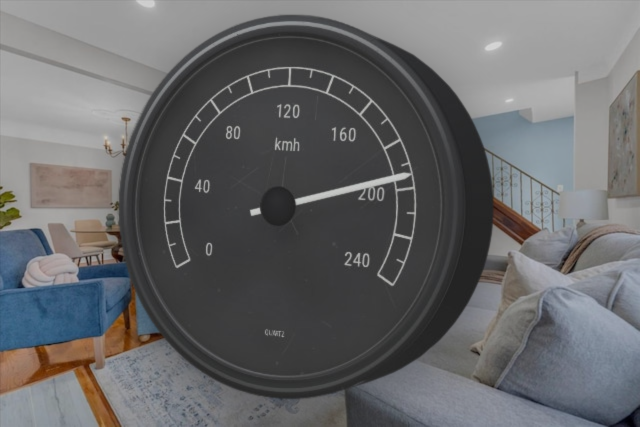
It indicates 195
